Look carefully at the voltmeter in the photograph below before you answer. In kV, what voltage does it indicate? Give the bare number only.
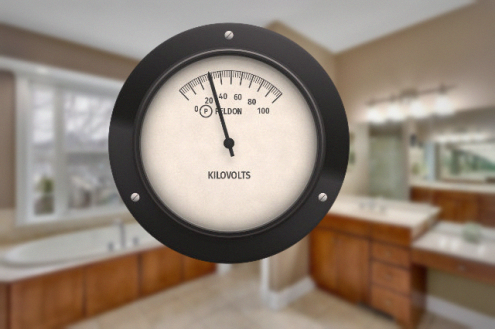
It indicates 30
